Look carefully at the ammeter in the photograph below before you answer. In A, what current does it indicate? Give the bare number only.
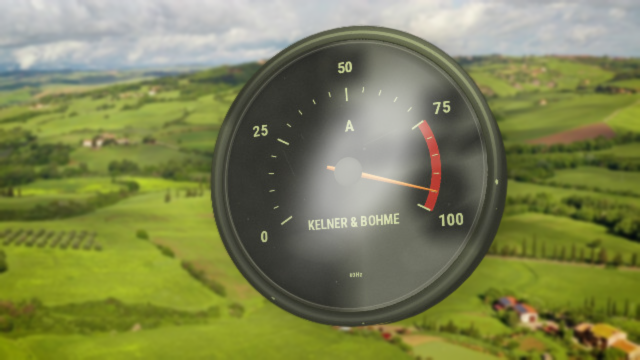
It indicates 95
